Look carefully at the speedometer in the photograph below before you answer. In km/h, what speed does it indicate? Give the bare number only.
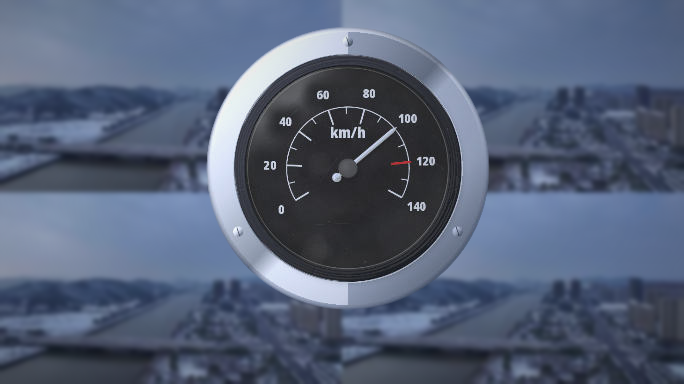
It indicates 100
